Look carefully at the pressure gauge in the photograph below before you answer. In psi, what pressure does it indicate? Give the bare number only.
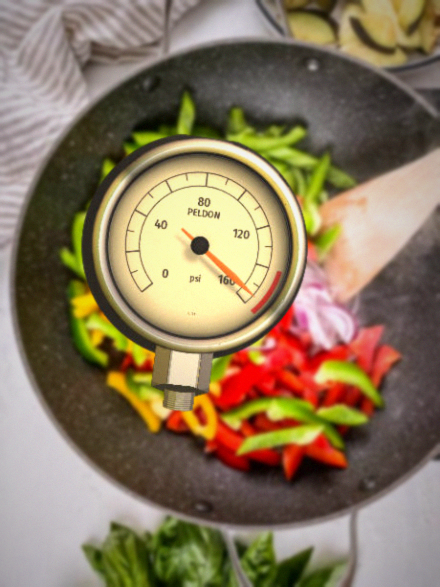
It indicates 155
